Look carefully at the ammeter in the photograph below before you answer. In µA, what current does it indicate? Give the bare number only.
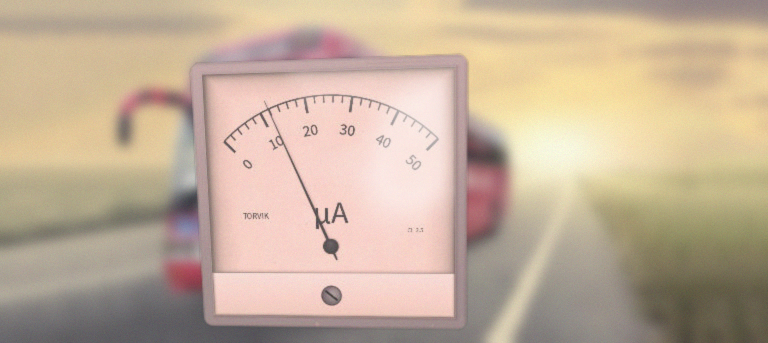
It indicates 12
